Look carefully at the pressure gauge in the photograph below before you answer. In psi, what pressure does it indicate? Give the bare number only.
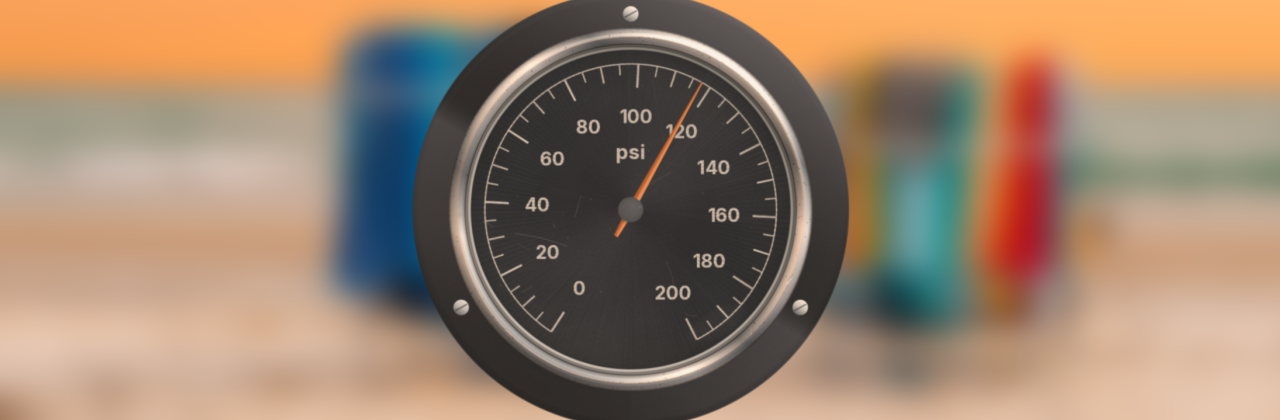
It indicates 117.5
